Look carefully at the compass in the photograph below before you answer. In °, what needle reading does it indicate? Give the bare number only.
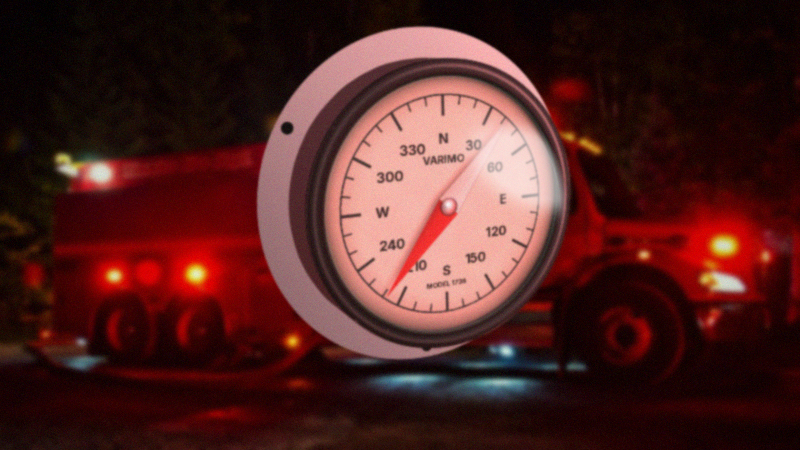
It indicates 220
